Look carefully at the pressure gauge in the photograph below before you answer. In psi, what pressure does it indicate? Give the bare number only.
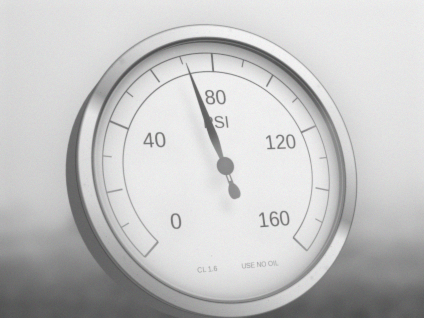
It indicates 70
